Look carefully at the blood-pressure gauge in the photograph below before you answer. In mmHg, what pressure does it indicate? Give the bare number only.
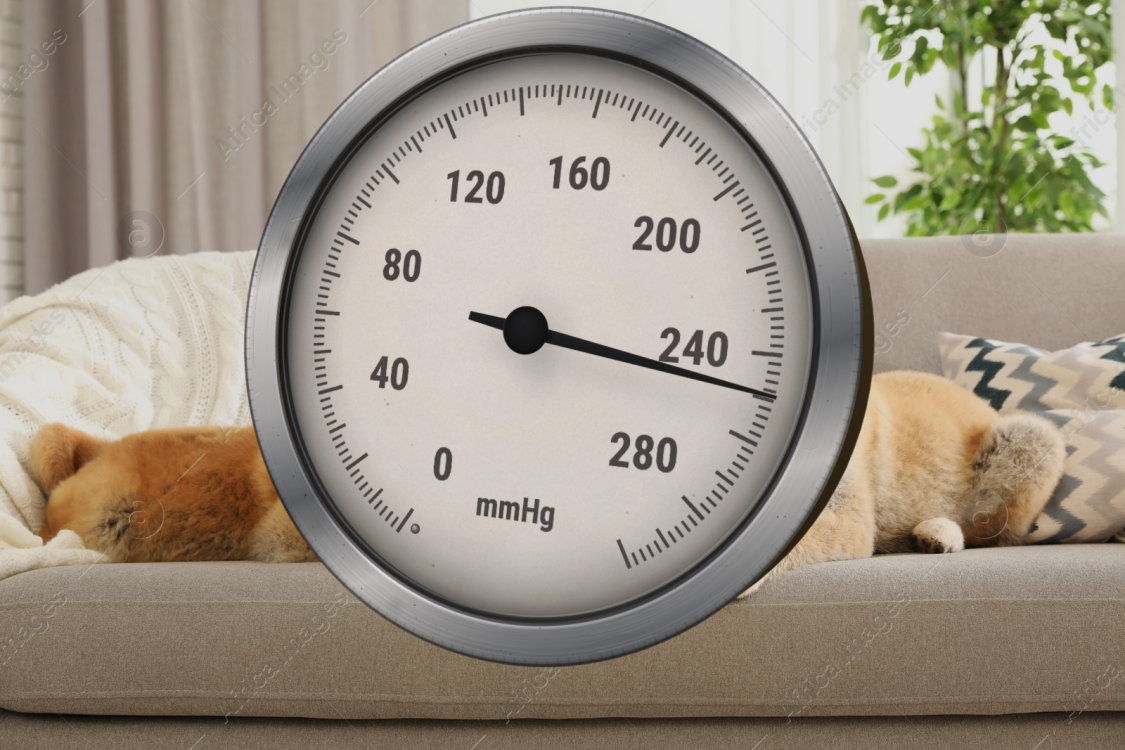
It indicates 249
